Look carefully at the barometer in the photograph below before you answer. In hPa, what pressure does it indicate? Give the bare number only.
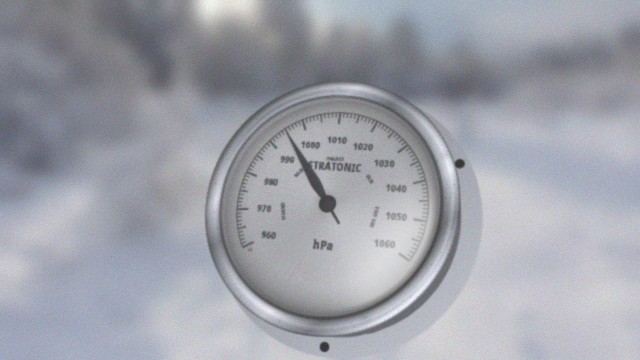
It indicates 995
